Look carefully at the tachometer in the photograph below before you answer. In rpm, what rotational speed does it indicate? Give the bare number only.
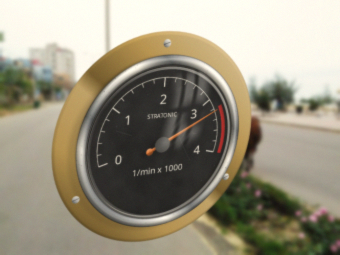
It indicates 3200
